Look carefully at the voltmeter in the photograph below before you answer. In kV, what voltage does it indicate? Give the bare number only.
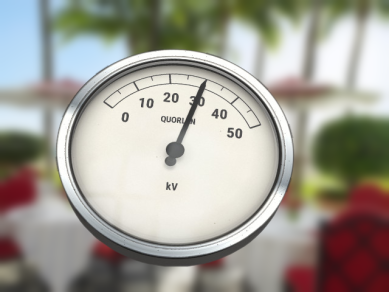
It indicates 30
